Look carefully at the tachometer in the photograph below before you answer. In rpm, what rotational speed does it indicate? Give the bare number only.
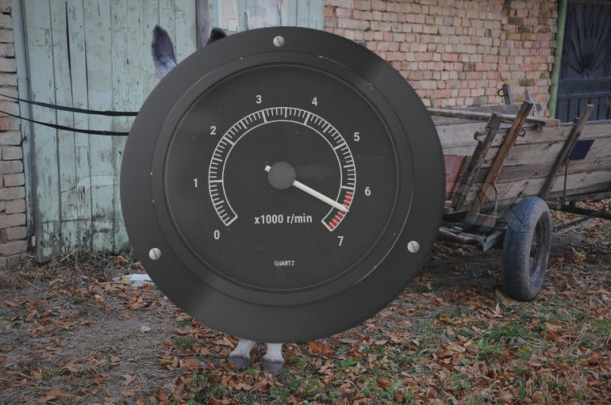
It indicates 6500
